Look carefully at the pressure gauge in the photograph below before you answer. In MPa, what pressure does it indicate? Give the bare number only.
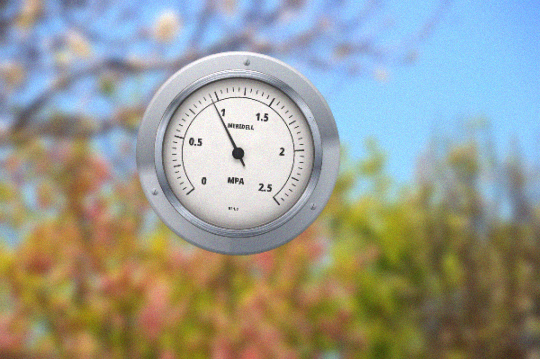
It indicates 0.95
